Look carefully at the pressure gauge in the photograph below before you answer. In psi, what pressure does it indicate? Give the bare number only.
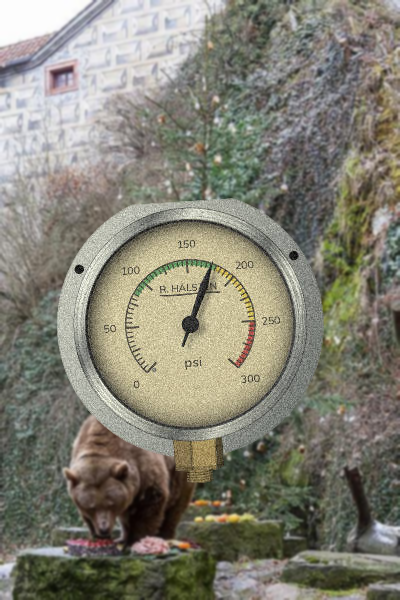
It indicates 175
